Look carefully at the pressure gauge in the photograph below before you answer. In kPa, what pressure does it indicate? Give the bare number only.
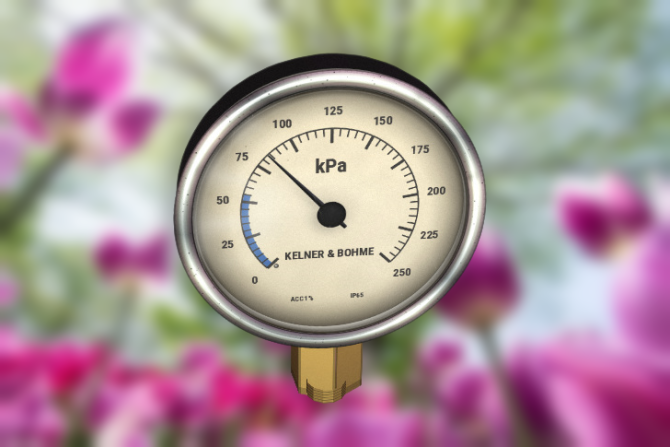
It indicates 85
